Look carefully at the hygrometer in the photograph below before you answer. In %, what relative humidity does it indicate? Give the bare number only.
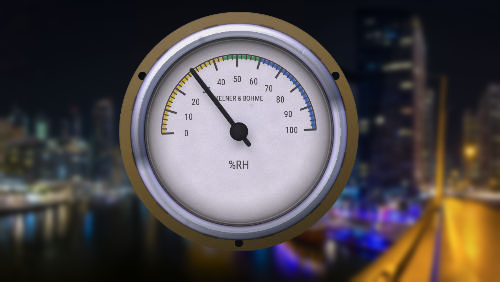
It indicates 30
